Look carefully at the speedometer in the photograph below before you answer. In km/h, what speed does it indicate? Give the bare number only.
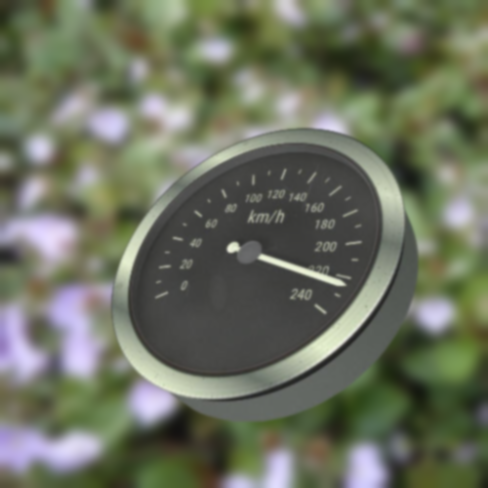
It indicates 225
